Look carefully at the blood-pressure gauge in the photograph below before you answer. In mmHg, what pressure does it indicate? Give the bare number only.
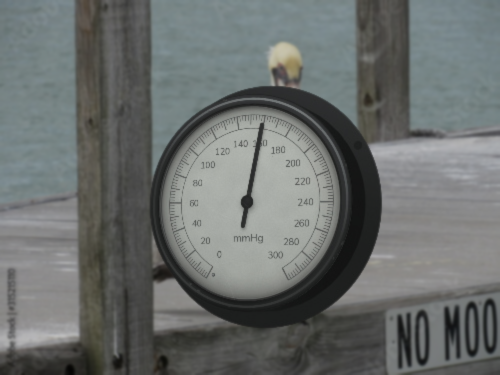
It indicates 160
